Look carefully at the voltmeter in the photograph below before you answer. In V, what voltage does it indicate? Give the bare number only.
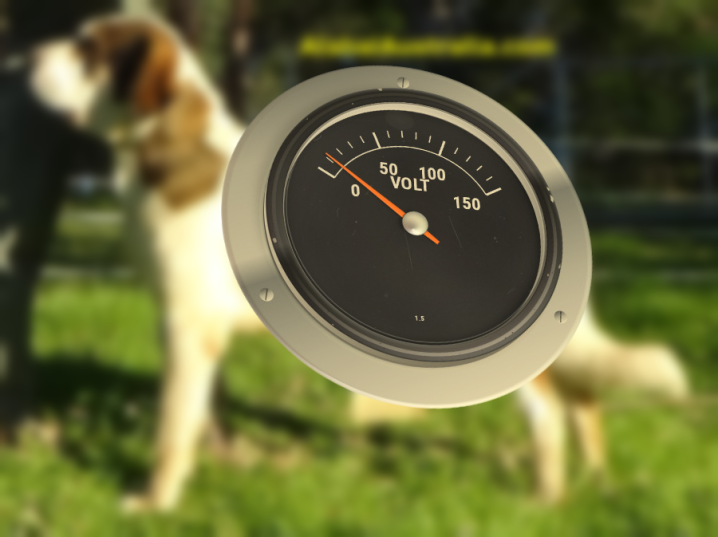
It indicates 10
